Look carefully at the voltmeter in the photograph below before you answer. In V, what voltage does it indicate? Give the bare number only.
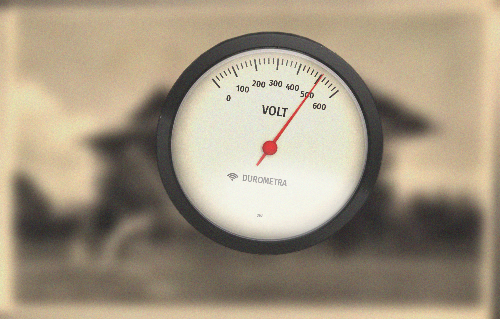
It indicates 500
